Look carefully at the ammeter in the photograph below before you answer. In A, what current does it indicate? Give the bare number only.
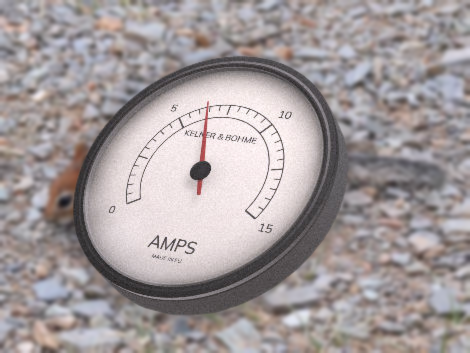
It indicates 6.5
